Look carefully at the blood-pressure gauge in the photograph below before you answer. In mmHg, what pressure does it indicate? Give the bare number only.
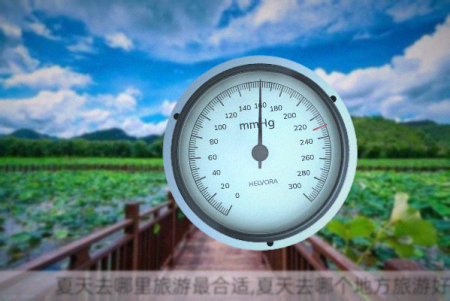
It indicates 160
